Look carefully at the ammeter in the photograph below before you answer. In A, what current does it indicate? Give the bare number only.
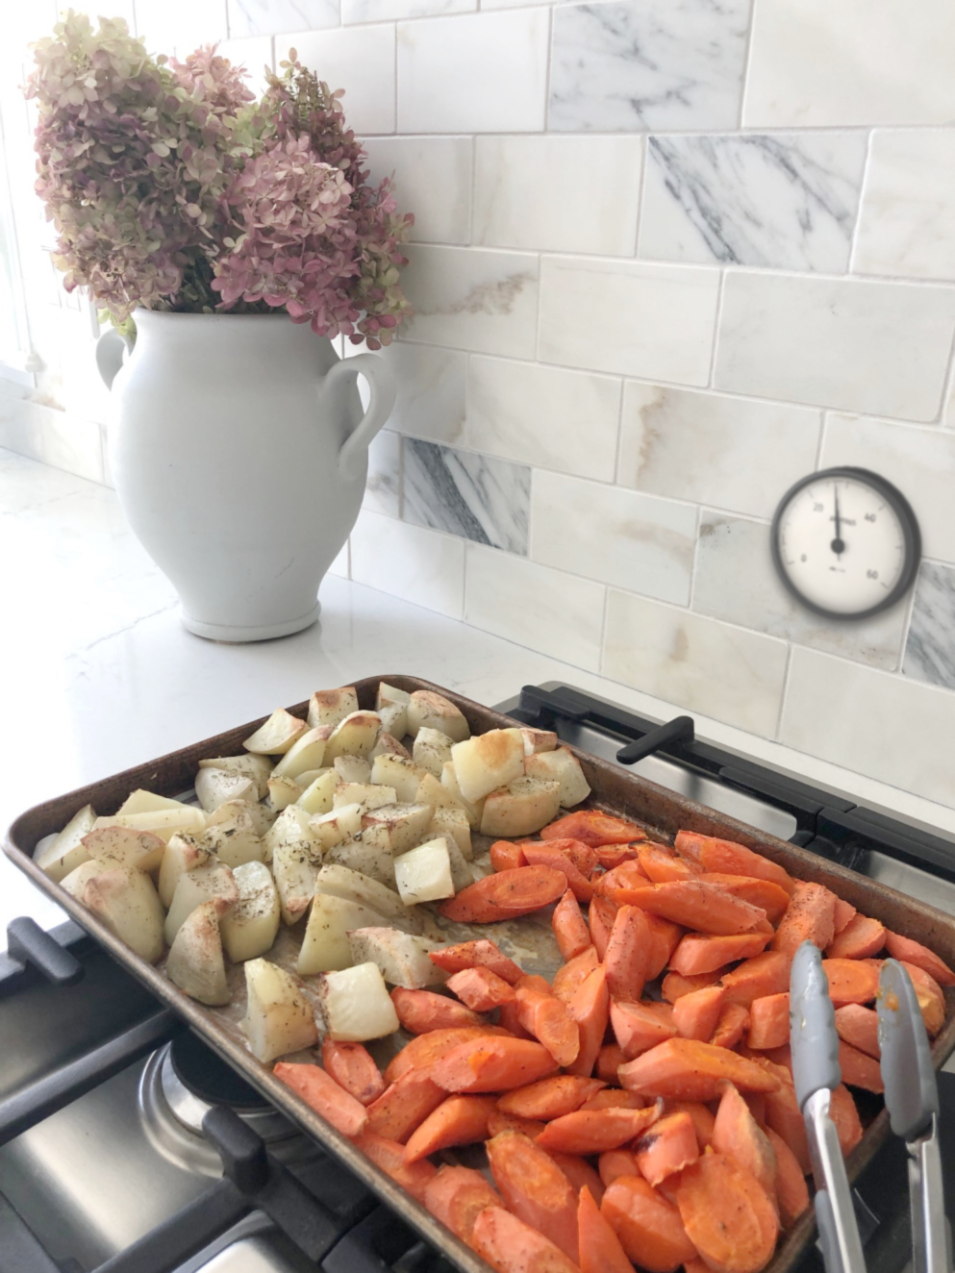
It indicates 27.5
